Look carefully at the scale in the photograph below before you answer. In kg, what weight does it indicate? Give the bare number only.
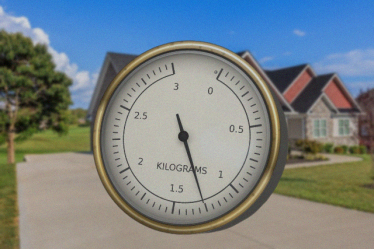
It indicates 1.25
